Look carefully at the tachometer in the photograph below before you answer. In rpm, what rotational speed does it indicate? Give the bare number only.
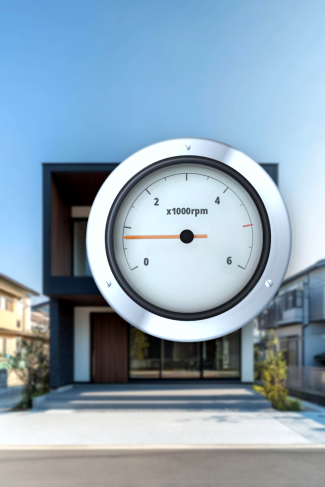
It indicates 750
